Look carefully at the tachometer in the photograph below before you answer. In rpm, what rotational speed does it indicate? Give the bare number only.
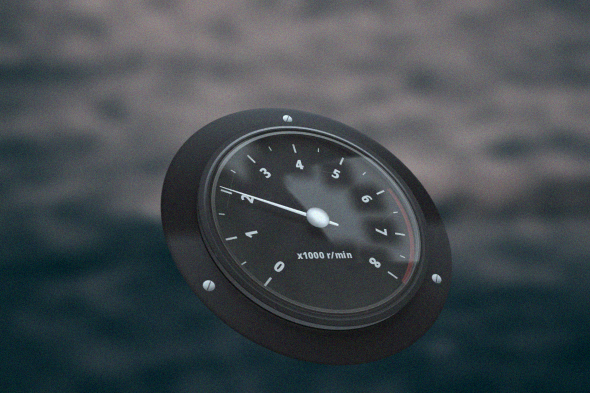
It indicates 2000
